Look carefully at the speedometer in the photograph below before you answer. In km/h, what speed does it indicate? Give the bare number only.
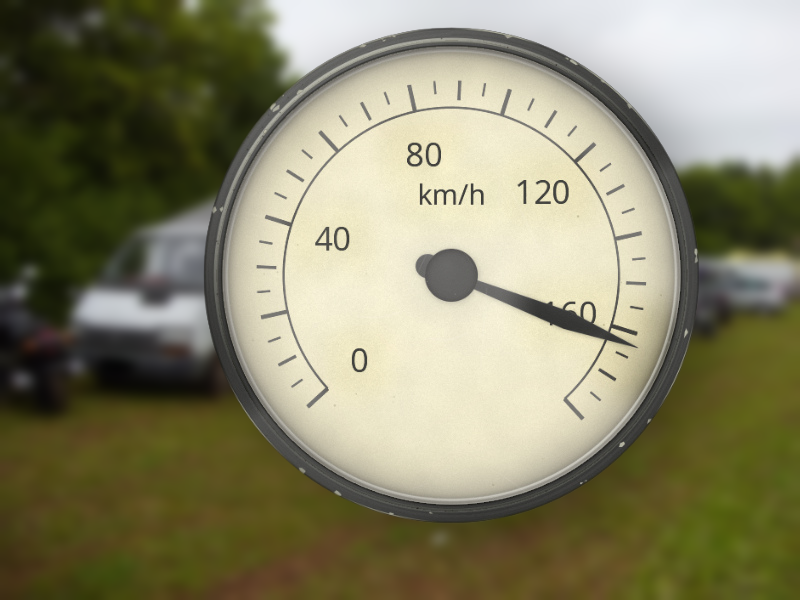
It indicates 162.5
